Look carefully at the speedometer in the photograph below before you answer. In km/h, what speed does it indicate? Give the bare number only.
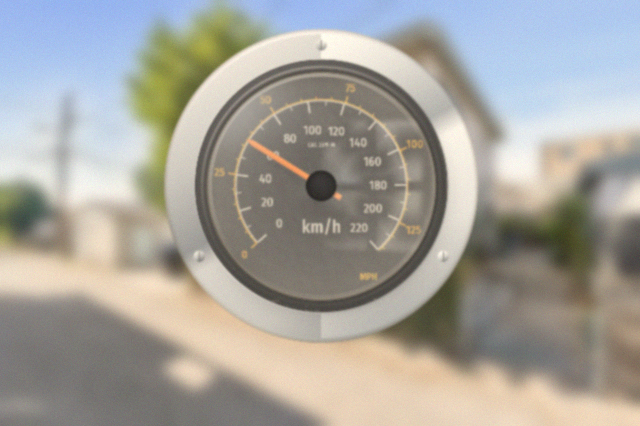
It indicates 60
